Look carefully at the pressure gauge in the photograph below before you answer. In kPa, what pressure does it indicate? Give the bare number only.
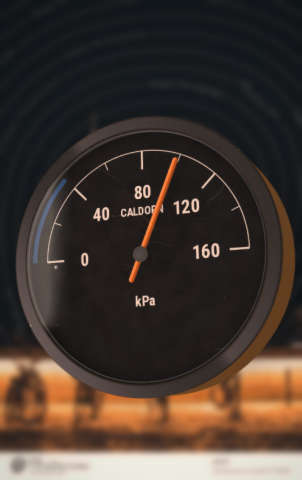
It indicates 100
